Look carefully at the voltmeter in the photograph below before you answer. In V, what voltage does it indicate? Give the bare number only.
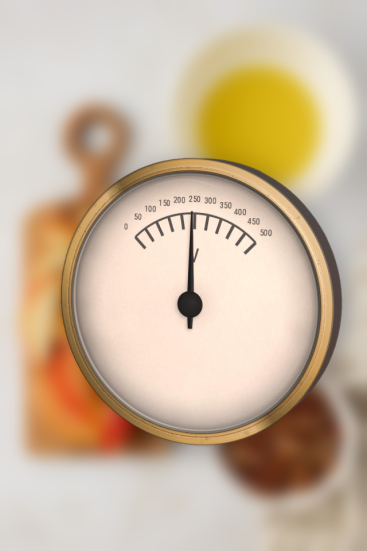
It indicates 250
